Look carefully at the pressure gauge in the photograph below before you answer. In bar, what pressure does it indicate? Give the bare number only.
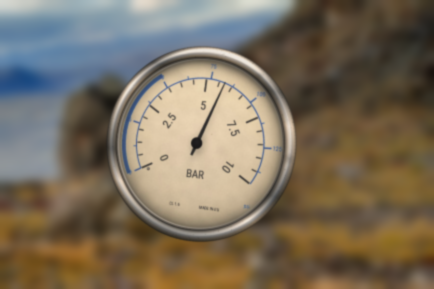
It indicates 5.75
